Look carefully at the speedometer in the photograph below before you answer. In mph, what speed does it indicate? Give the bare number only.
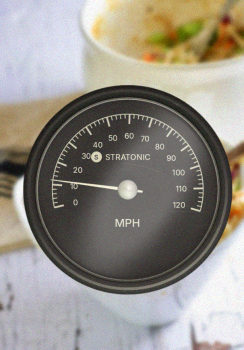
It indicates 12
